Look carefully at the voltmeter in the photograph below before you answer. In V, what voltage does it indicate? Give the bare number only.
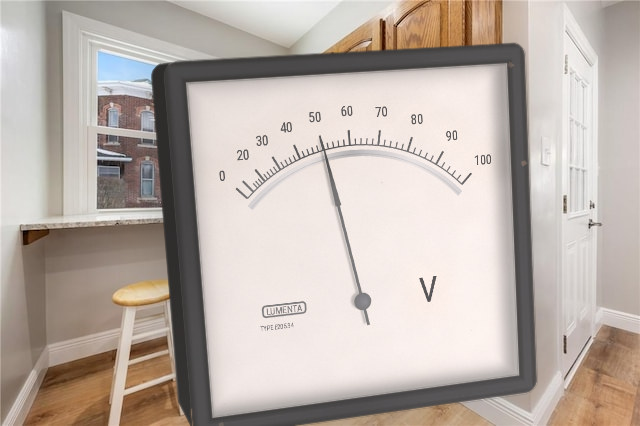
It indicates 50
